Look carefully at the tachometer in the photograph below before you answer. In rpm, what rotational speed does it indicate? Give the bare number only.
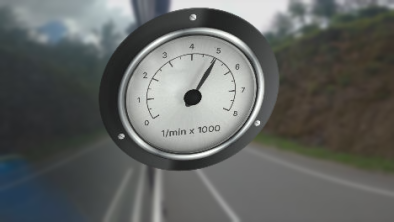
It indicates 5000
